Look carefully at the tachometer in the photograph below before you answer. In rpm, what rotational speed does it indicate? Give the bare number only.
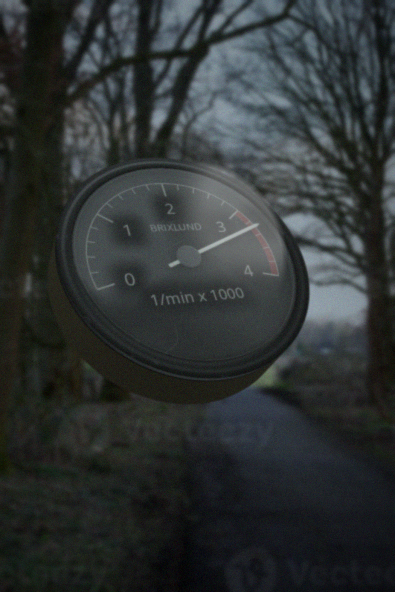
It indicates 3300
